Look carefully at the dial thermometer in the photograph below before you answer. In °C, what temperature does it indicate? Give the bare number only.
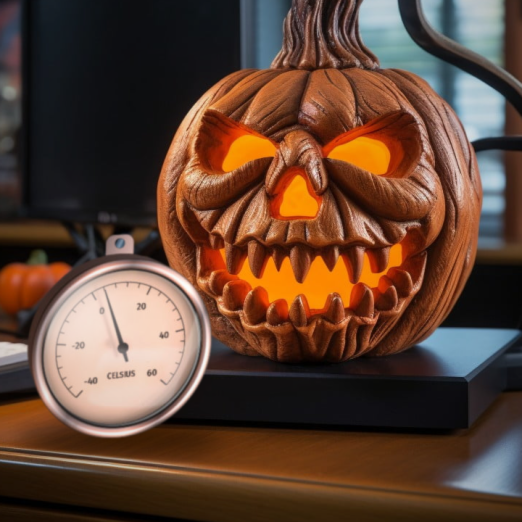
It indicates 4
